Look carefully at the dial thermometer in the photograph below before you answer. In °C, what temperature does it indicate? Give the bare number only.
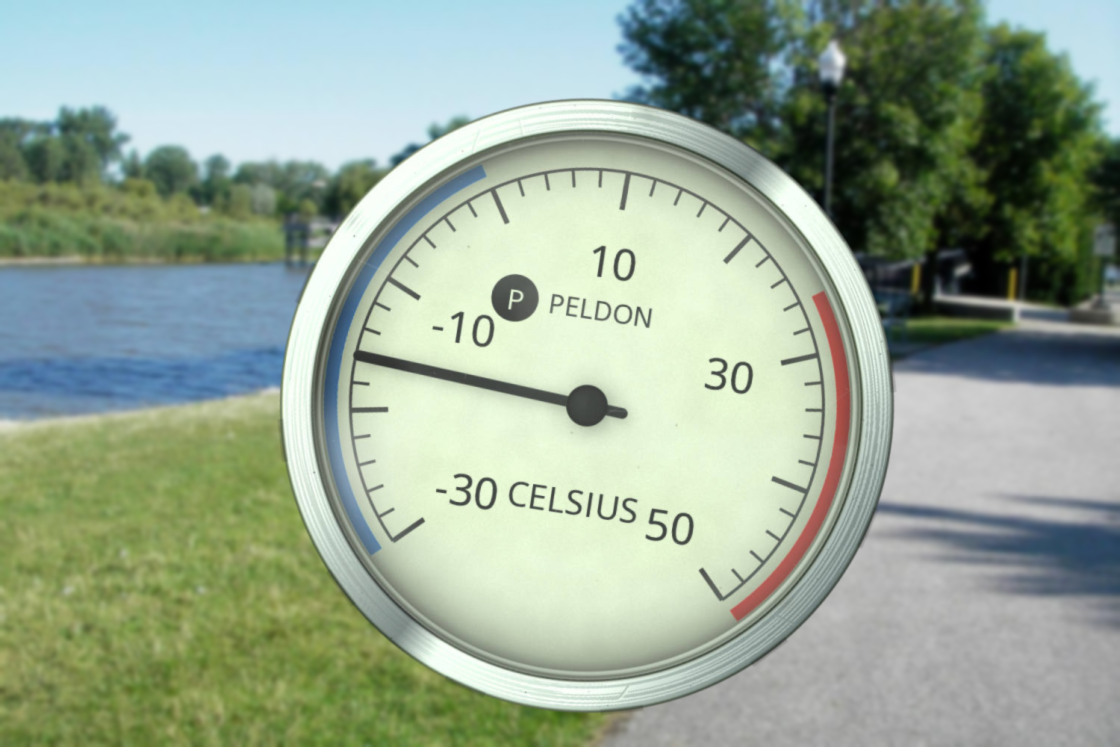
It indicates -16
